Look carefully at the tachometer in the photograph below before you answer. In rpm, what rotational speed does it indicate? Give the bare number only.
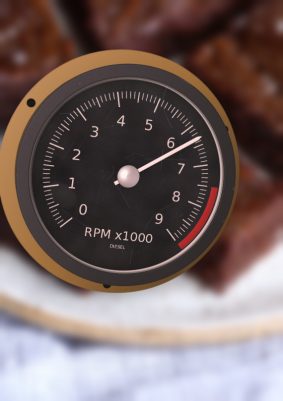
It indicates 6300
